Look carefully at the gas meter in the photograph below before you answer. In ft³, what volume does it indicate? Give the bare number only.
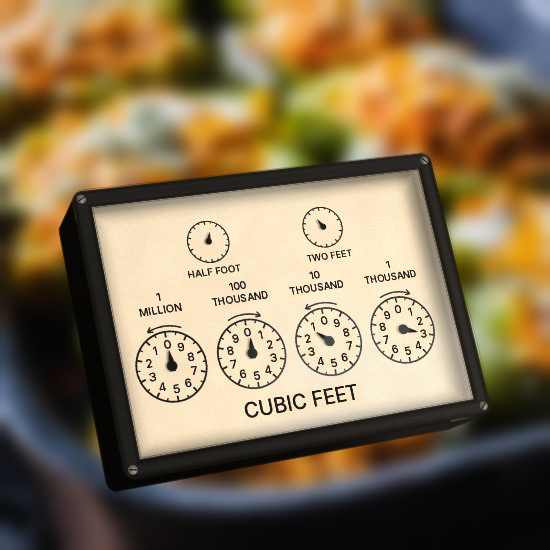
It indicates 1300
